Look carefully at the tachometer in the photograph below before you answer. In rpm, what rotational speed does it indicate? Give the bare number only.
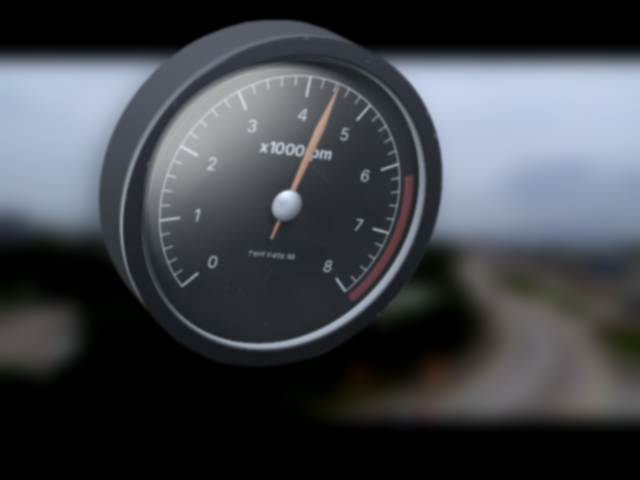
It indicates 4400
